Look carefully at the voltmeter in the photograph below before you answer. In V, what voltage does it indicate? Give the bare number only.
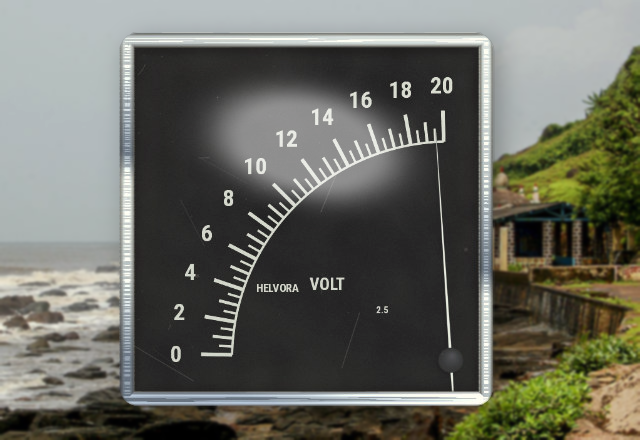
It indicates 19.5
